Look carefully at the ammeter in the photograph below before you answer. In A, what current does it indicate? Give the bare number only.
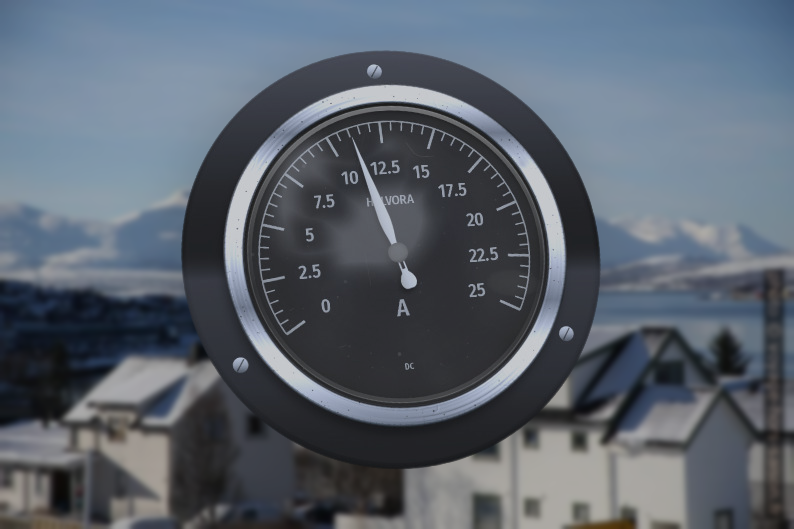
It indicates 11
